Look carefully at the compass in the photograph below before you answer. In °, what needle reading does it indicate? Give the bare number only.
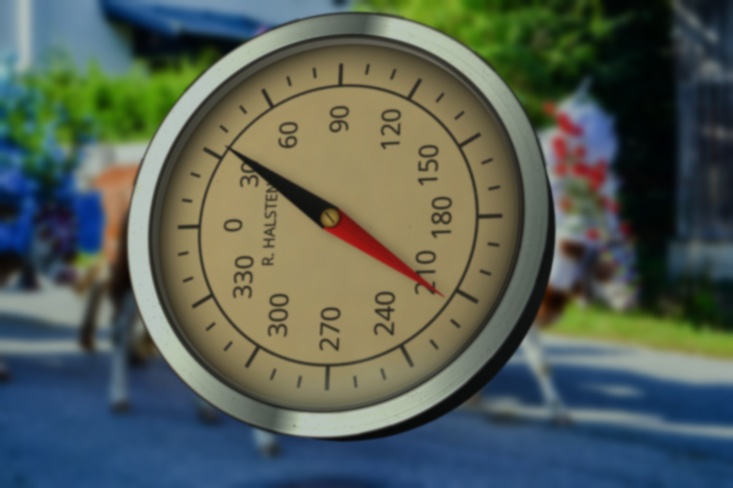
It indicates 215
